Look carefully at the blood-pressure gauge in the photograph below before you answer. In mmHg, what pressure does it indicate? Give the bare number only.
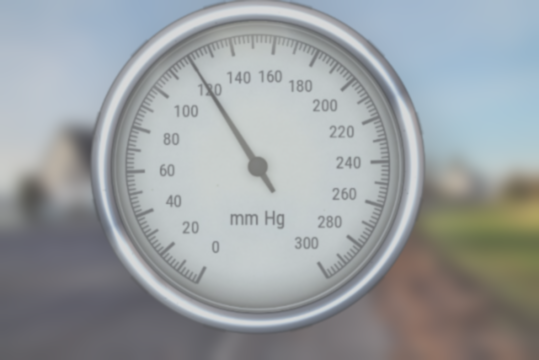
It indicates 120
